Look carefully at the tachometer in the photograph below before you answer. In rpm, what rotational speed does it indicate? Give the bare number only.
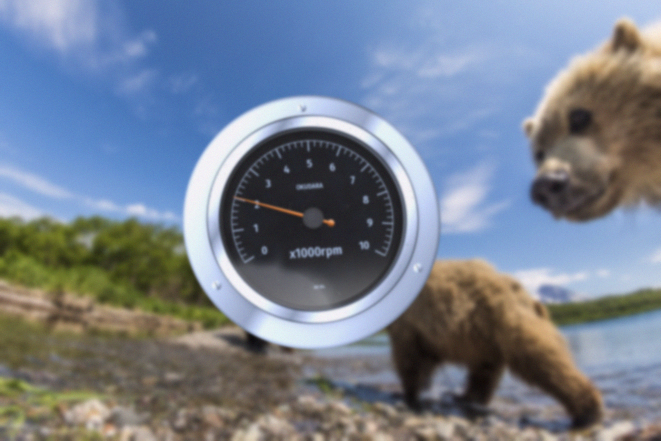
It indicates 2000
